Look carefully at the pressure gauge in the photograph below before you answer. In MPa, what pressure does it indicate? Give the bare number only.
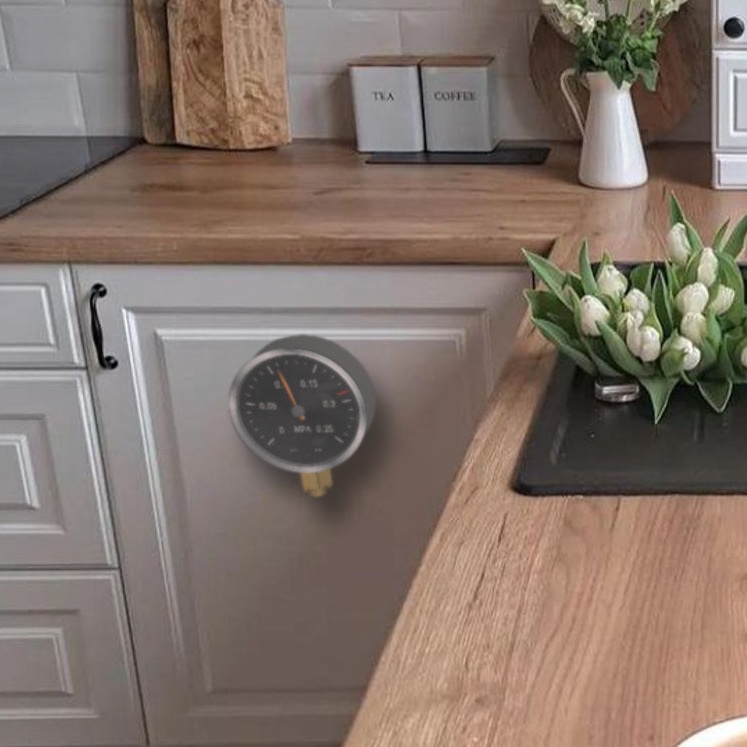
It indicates 0.11
